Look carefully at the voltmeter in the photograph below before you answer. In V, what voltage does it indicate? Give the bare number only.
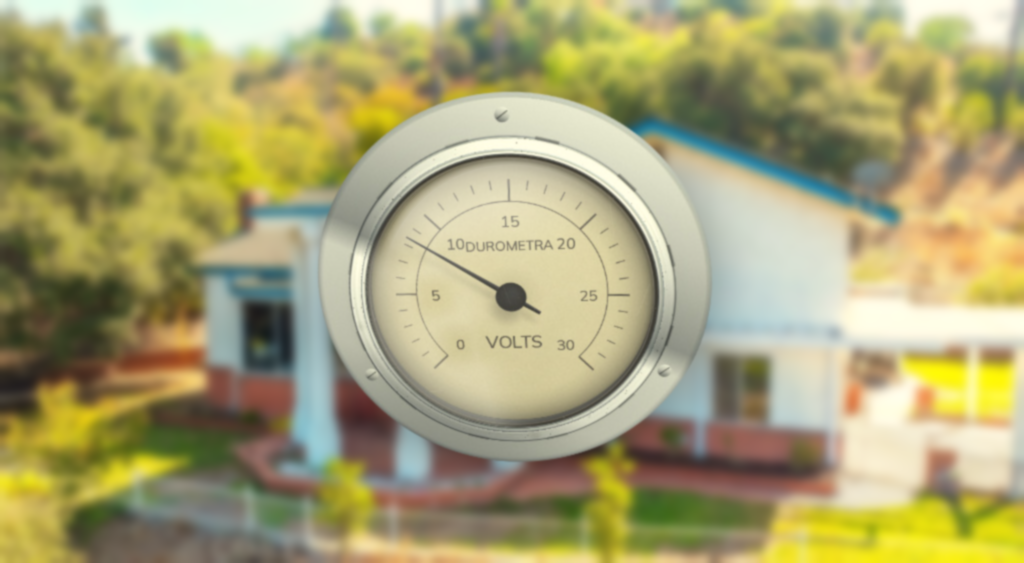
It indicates 8.5
